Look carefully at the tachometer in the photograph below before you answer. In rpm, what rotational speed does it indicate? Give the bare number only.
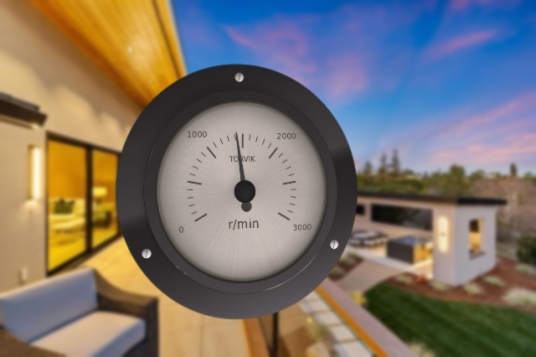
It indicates 1400
